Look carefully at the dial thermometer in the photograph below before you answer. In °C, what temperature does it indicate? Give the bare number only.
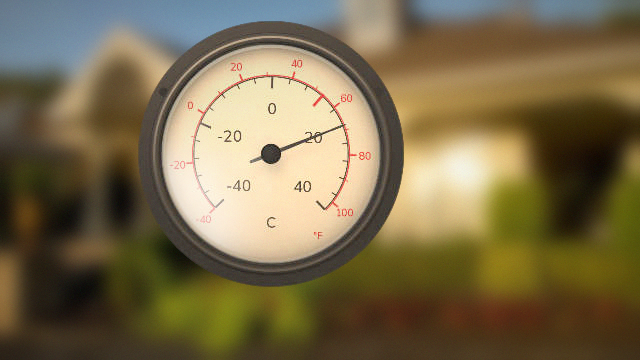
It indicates 20
